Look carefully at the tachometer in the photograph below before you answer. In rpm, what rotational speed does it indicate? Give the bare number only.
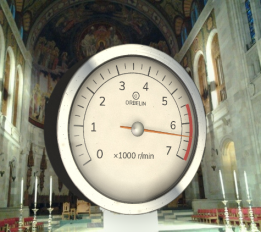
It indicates 6375
